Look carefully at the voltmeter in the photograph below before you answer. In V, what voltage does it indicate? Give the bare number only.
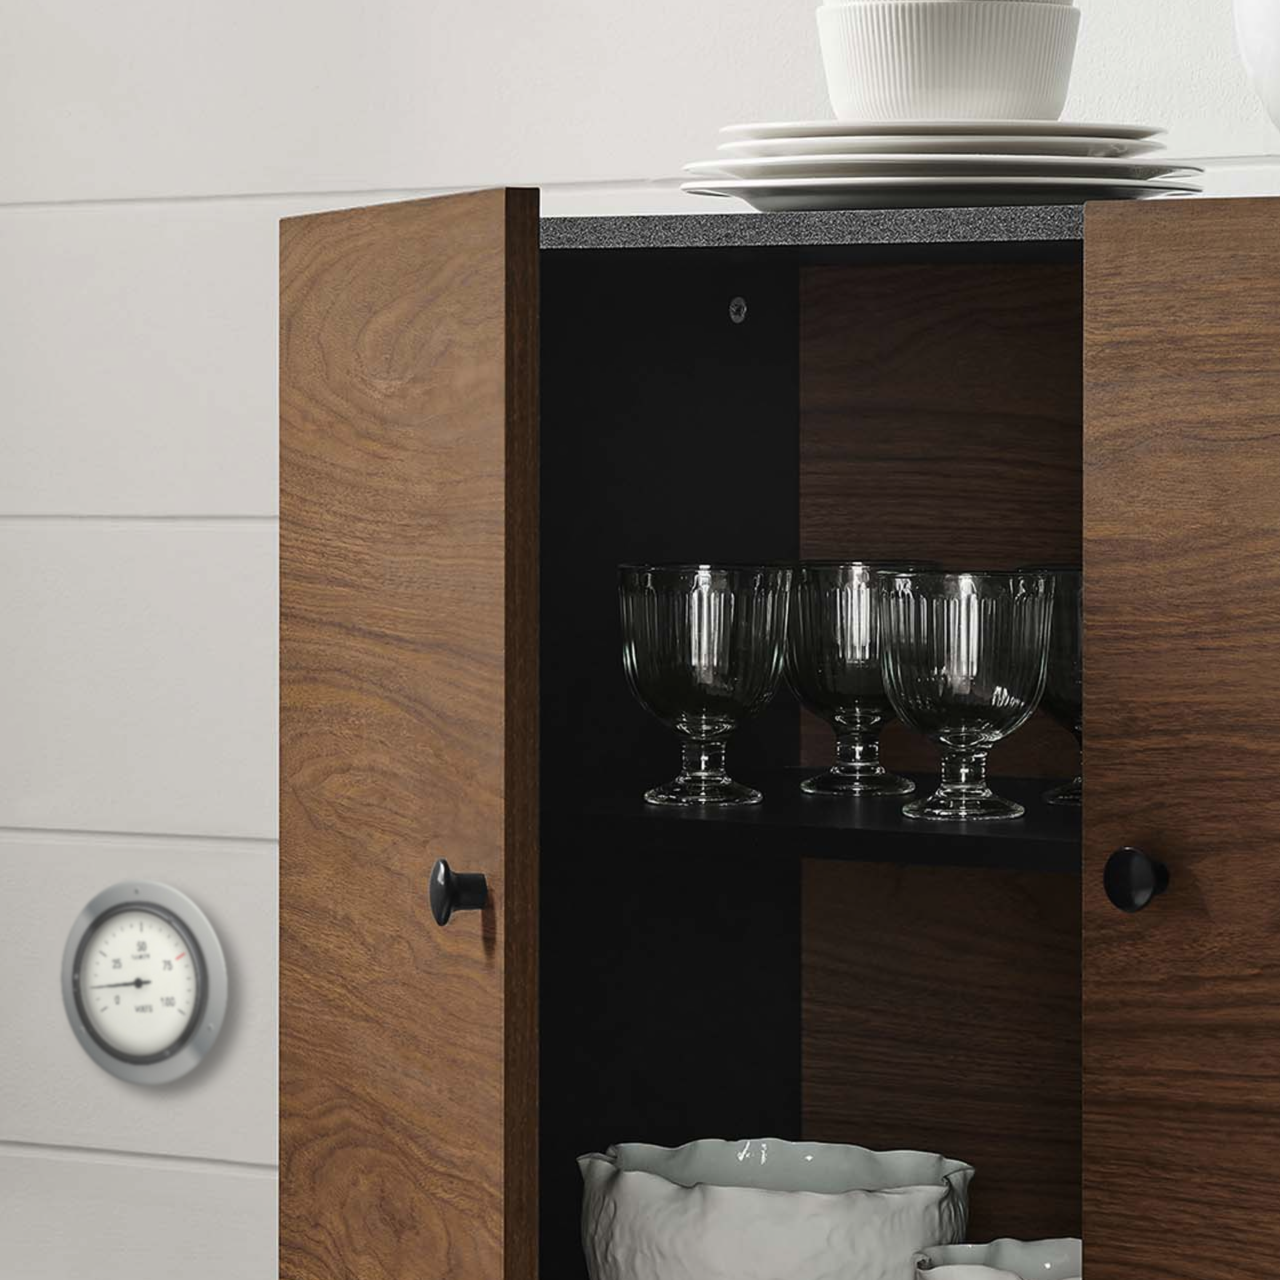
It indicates 10
